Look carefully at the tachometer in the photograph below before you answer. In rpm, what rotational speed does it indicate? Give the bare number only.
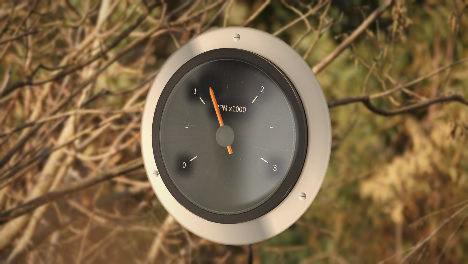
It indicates 1250
